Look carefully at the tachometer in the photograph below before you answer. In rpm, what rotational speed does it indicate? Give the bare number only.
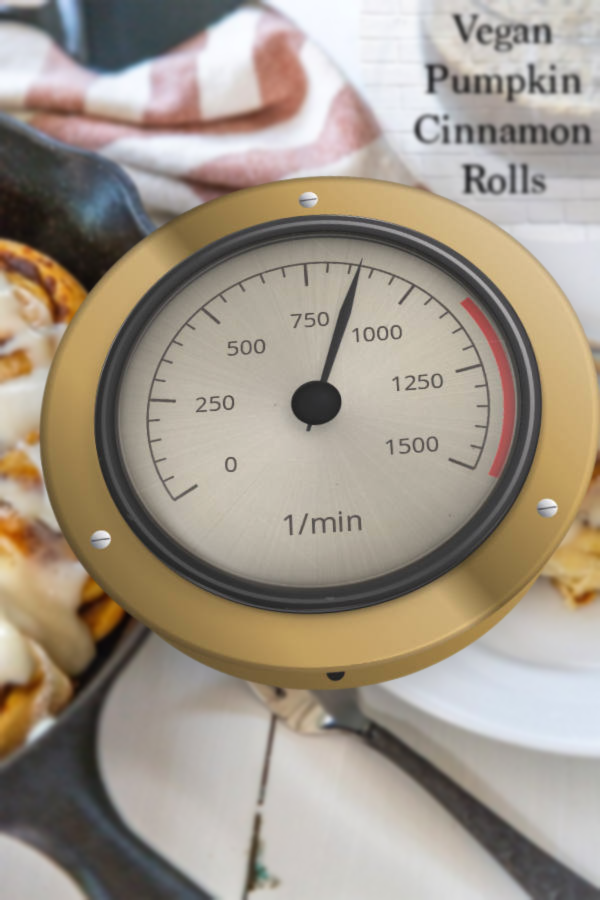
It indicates 875
